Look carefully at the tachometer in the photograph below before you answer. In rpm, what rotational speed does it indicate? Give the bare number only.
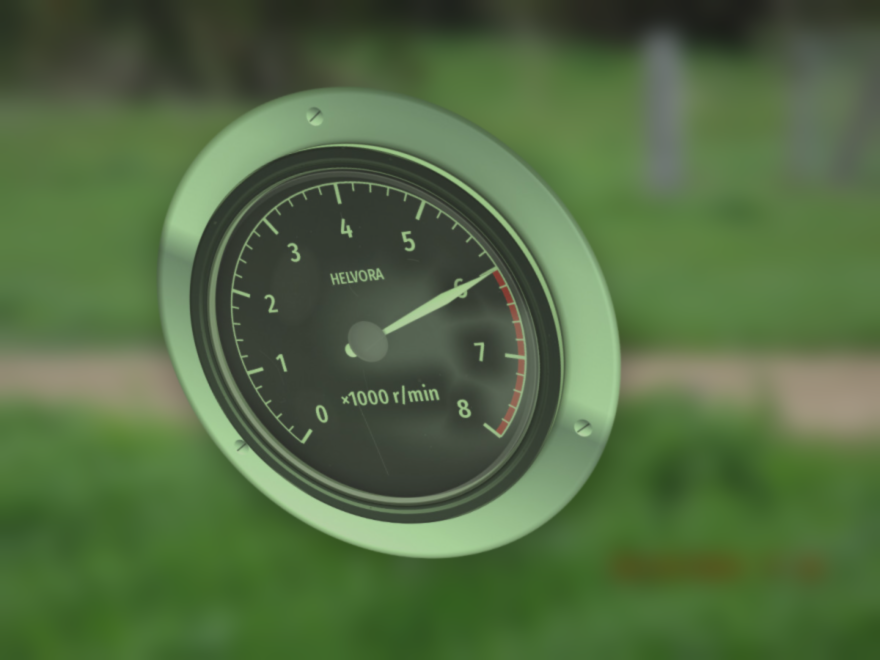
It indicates 6000
